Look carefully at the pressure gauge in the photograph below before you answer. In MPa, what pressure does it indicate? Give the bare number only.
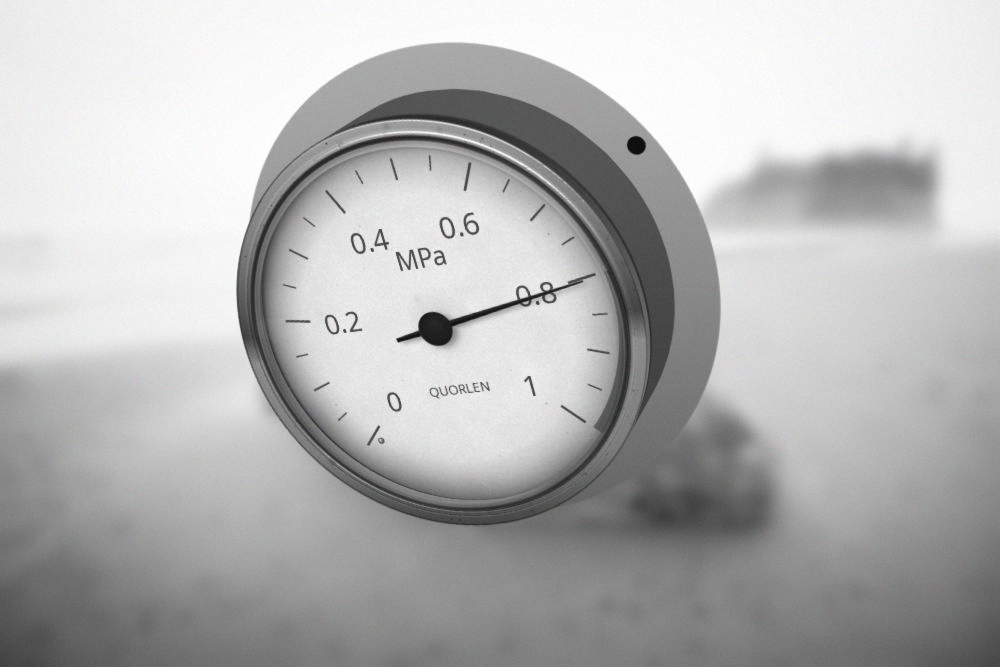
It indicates 0.8
